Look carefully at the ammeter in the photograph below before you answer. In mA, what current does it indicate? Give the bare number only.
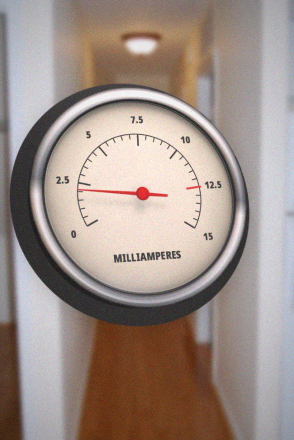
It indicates 2
